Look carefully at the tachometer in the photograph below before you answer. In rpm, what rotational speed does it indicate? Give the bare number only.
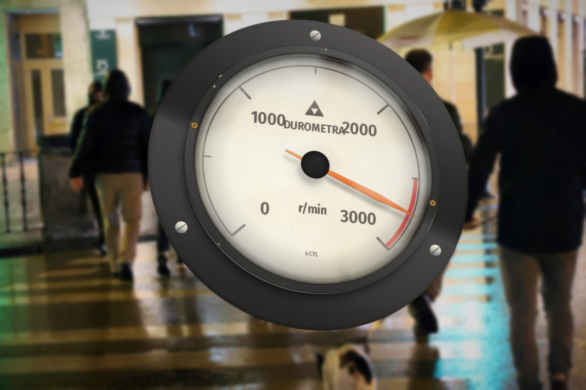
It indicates 2750
